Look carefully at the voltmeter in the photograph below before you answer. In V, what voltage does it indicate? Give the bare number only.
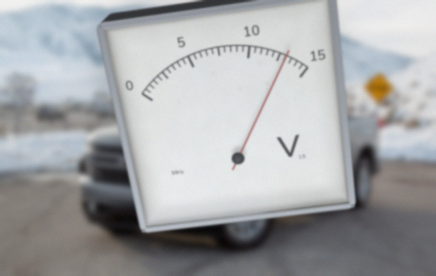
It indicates 13
